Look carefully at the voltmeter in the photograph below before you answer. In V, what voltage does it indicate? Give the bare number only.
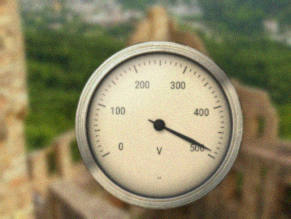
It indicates 490
